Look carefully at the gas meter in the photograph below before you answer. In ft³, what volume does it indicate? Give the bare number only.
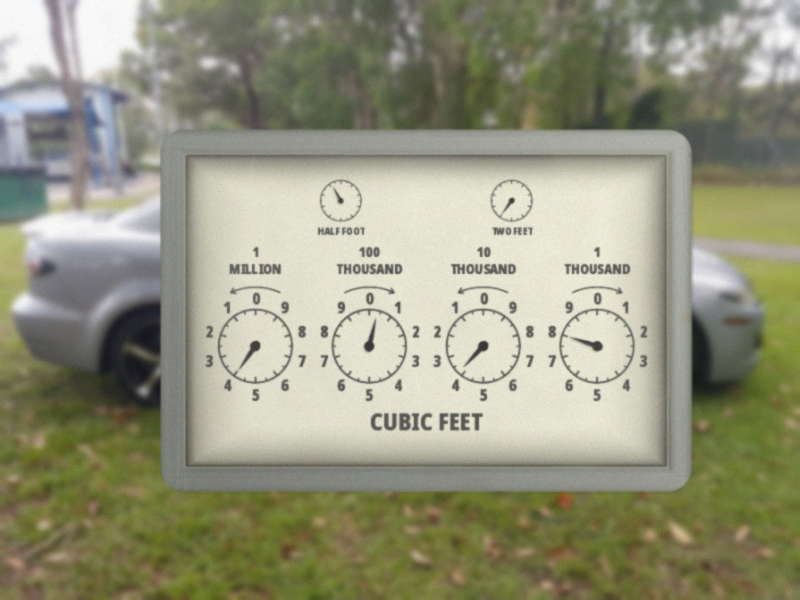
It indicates 403800
